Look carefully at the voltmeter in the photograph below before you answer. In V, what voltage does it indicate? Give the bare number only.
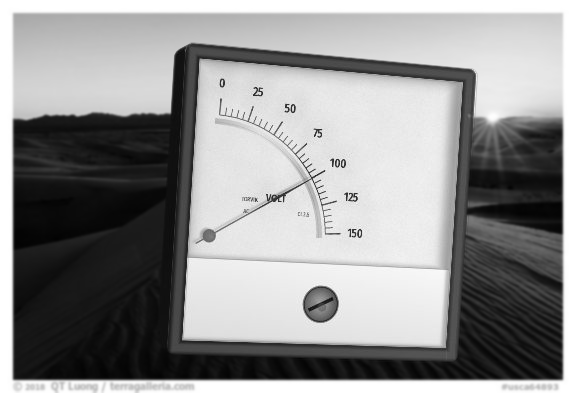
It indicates 100
